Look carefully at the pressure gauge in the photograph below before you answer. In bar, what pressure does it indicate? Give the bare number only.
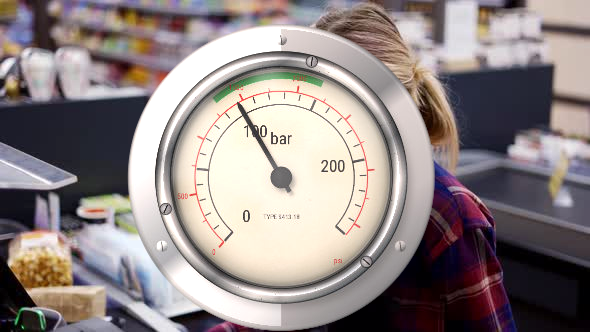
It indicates 100
